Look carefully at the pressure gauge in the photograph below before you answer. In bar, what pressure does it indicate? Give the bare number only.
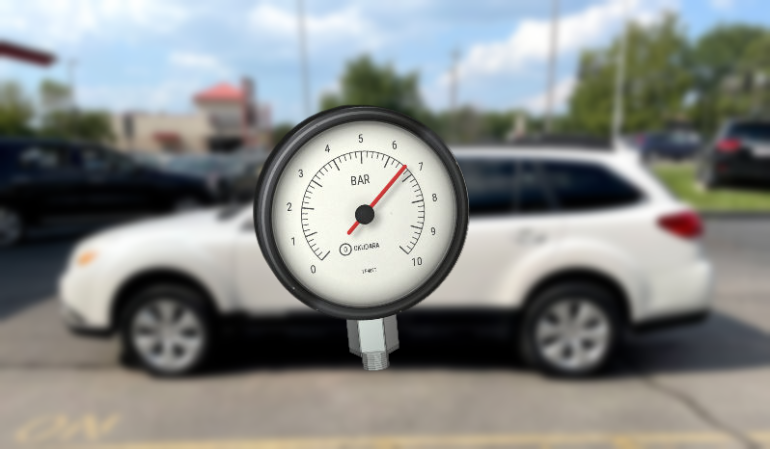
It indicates 6.6
